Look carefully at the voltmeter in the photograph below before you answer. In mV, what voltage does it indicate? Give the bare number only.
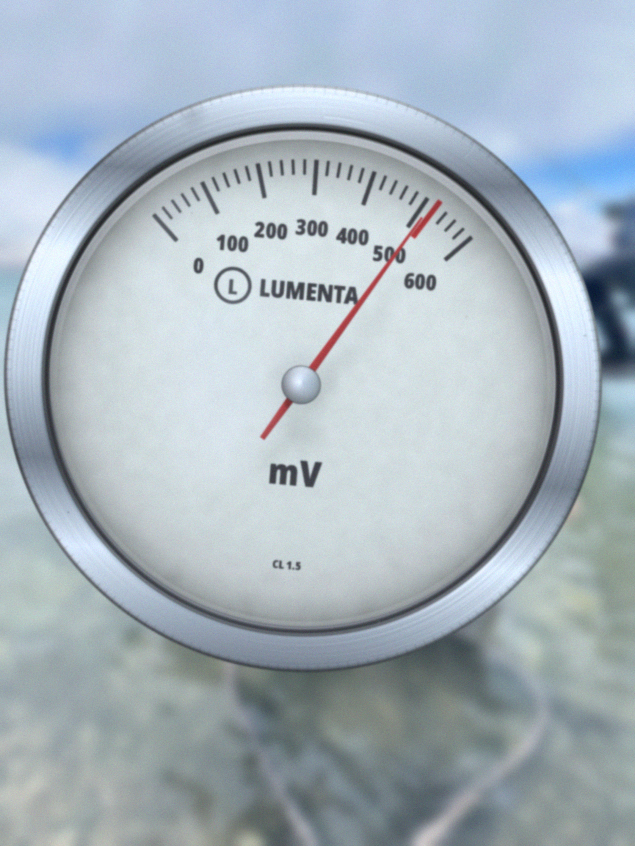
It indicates 510
